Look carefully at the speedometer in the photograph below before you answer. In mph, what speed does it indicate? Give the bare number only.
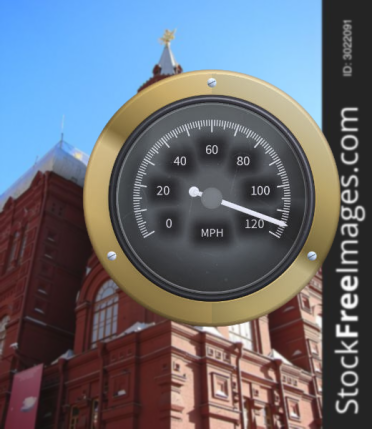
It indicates 115
